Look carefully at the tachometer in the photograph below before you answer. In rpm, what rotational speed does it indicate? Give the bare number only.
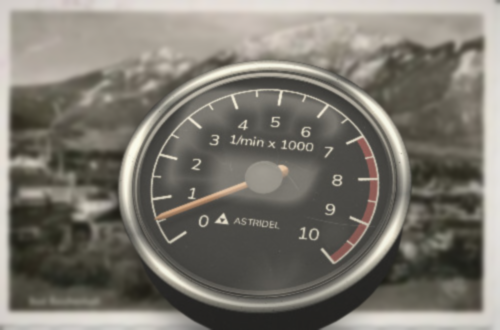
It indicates 500
